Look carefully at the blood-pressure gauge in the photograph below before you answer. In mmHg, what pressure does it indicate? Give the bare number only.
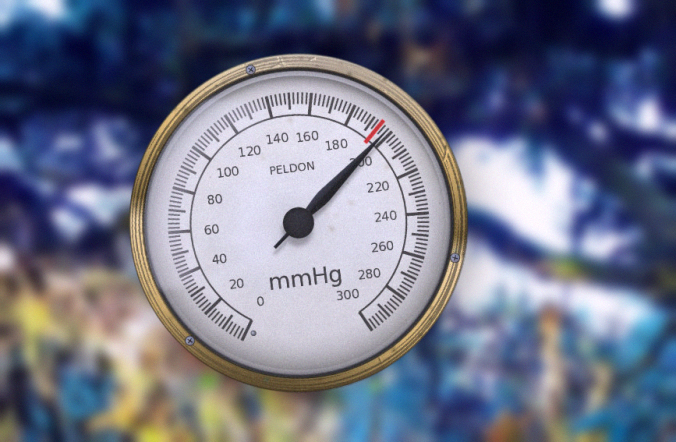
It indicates 198
